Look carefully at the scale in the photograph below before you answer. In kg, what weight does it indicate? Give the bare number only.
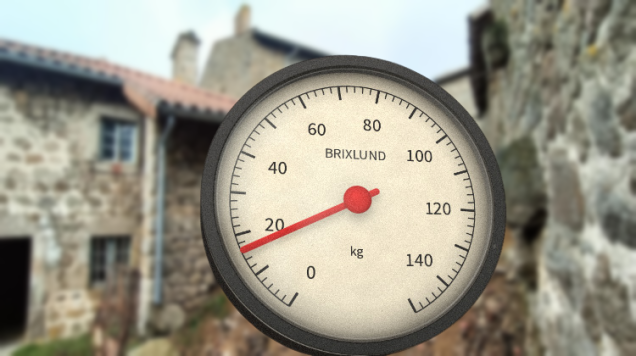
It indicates 16
